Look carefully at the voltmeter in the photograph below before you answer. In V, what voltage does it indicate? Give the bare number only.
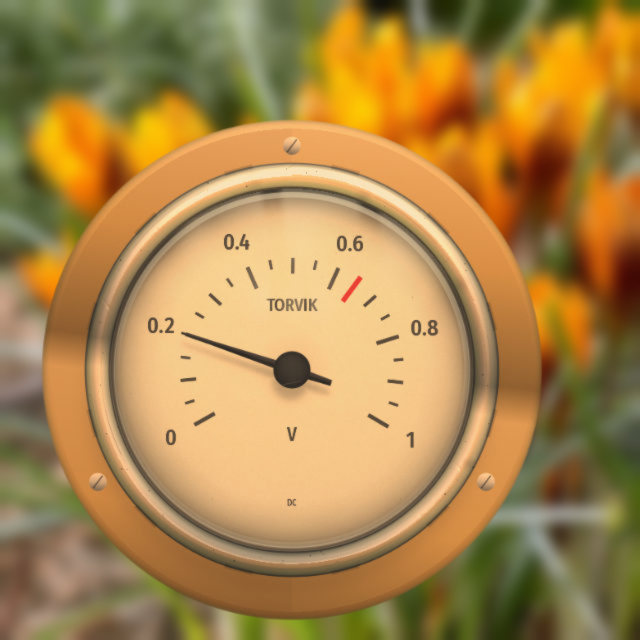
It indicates 0.2
